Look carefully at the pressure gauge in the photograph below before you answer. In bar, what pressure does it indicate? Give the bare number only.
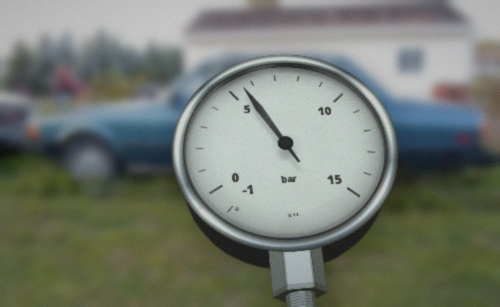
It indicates 5.5
